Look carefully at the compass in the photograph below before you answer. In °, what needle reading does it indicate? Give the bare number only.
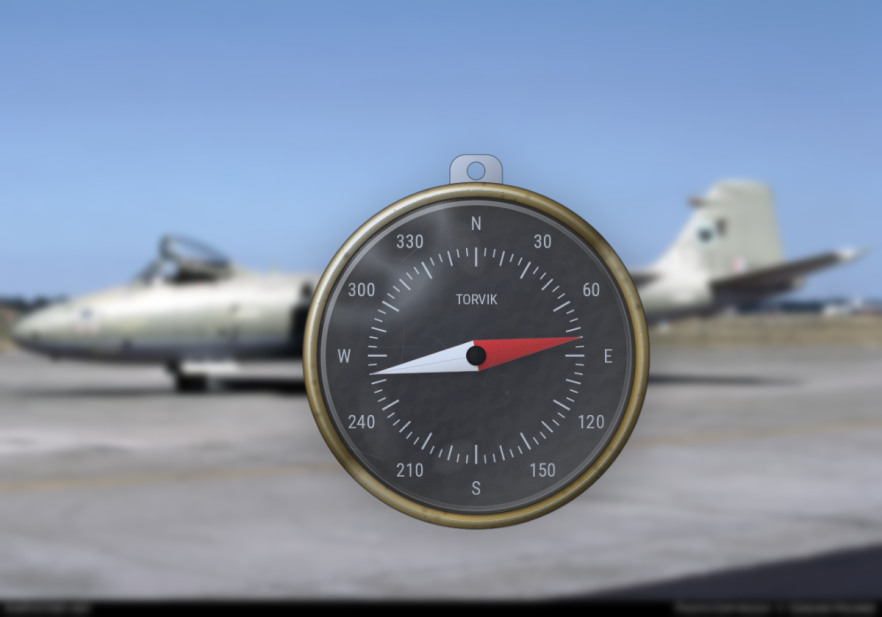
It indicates 80
